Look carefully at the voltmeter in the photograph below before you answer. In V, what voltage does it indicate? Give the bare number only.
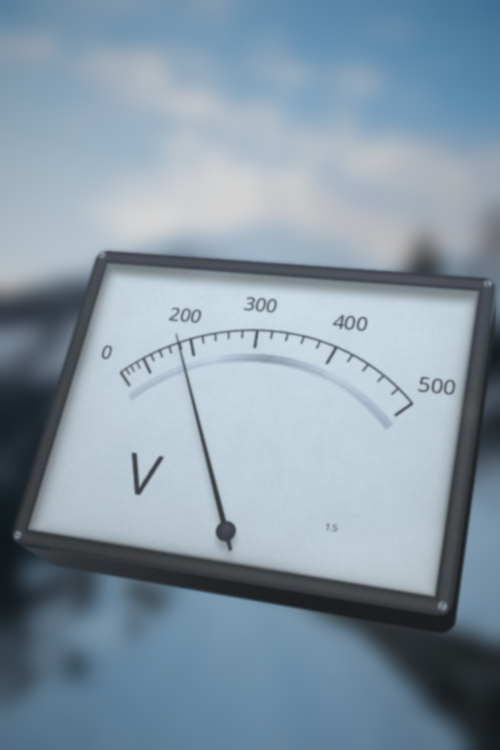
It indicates 180
